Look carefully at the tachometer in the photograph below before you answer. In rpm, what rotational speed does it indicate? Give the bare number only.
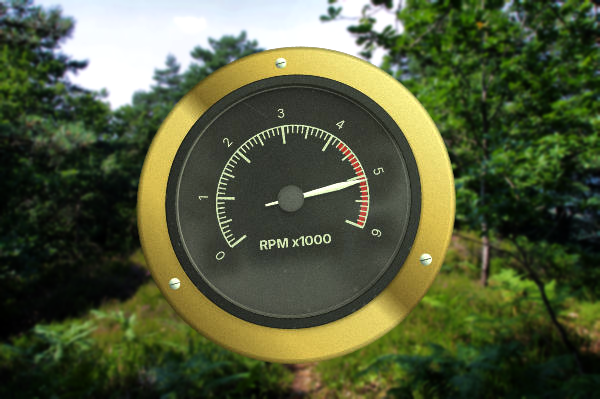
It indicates 5100
